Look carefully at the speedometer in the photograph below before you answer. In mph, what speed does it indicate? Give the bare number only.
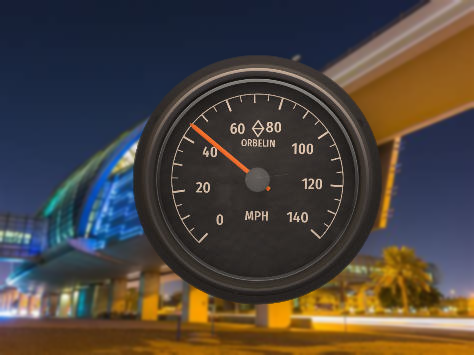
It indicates 45
